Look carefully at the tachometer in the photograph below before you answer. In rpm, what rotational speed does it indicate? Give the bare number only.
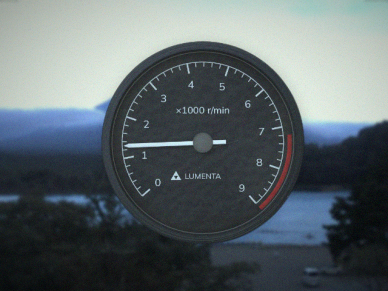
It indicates 1300
